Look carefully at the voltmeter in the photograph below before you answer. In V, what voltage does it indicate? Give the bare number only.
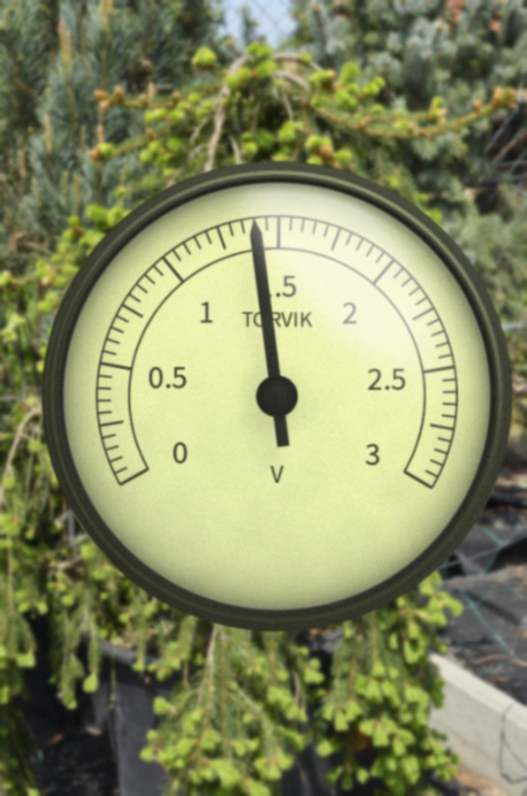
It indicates 1.4
